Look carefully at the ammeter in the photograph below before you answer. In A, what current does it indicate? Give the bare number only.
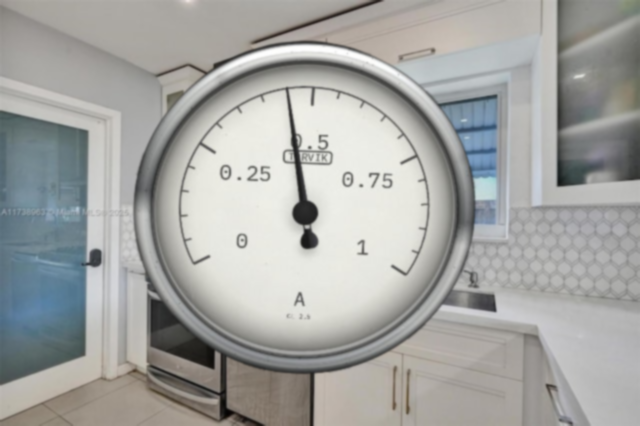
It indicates 0.45
